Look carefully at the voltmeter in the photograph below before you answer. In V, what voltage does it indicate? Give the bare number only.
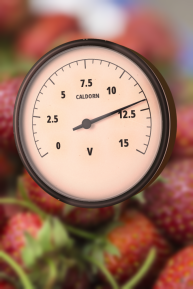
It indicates 12
